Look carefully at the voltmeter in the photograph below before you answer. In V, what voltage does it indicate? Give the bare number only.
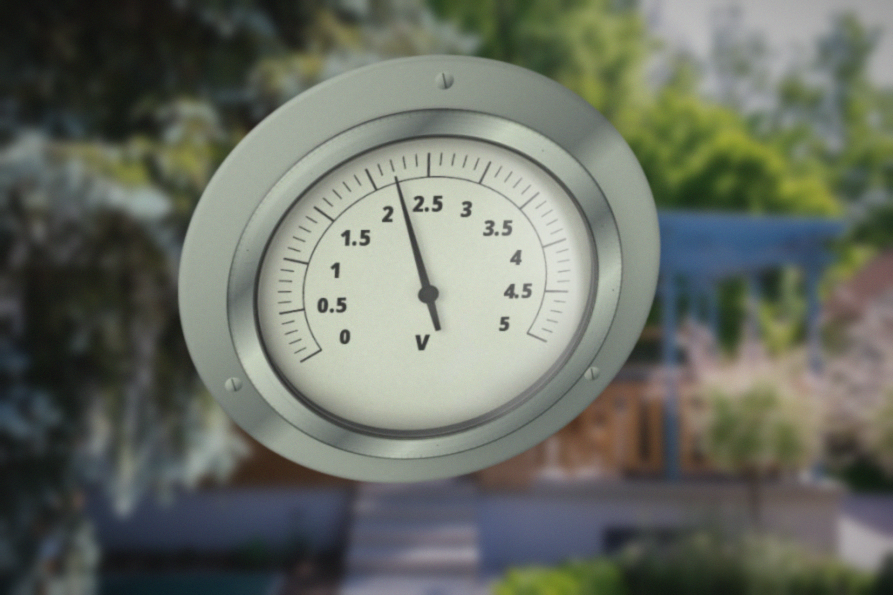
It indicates 2.2
